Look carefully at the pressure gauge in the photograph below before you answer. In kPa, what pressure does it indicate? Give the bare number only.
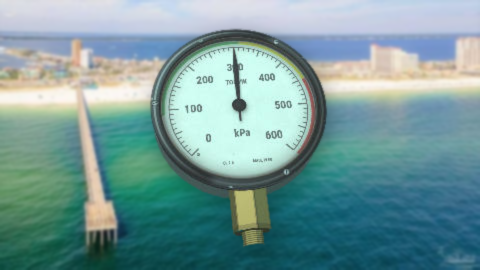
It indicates 300
